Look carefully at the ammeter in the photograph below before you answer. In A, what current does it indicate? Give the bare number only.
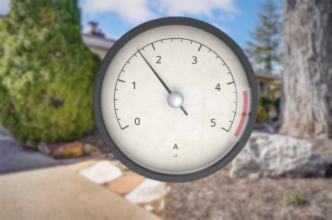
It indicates 1.7
